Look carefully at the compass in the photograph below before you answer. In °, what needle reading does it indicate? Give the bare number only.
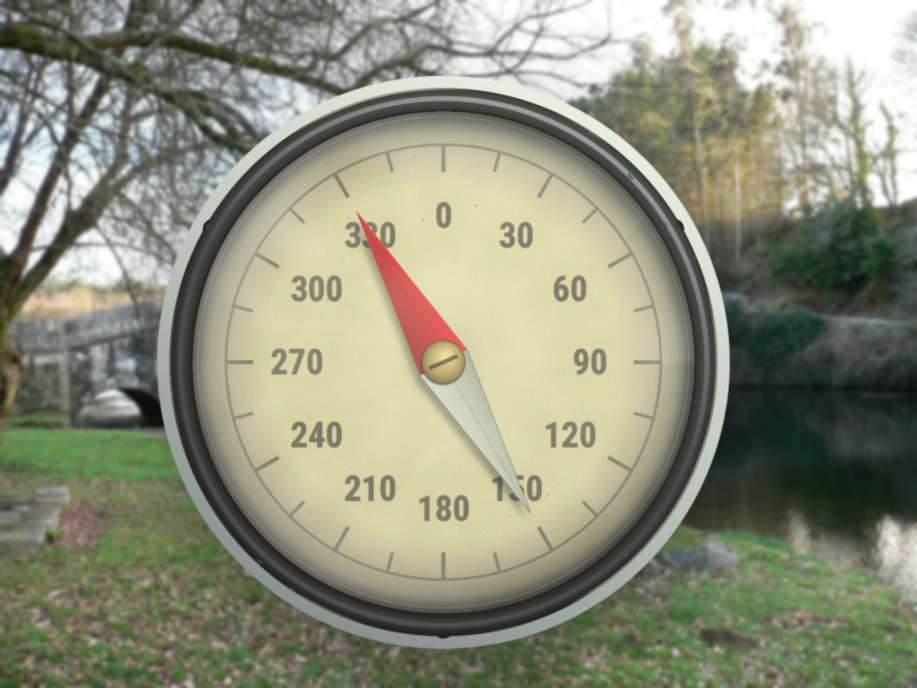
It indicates 330
